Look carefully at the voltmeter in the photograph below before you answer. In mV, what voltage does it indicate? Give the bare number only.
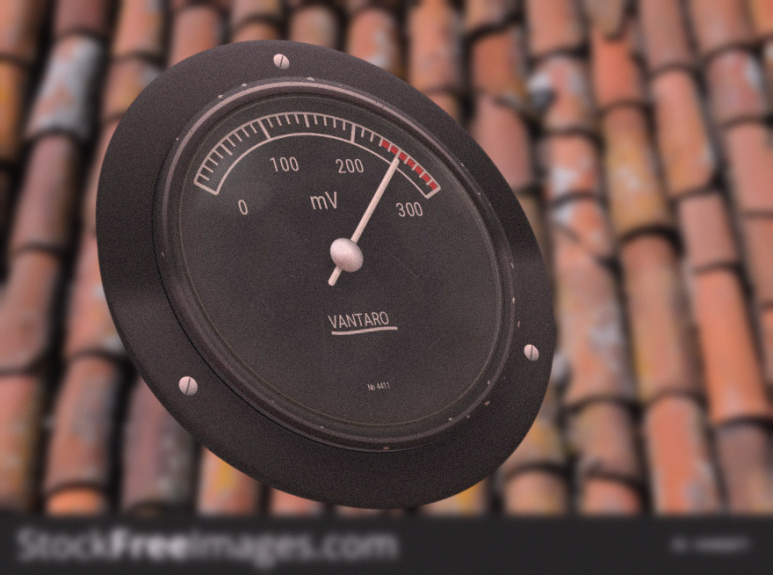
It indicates 250
